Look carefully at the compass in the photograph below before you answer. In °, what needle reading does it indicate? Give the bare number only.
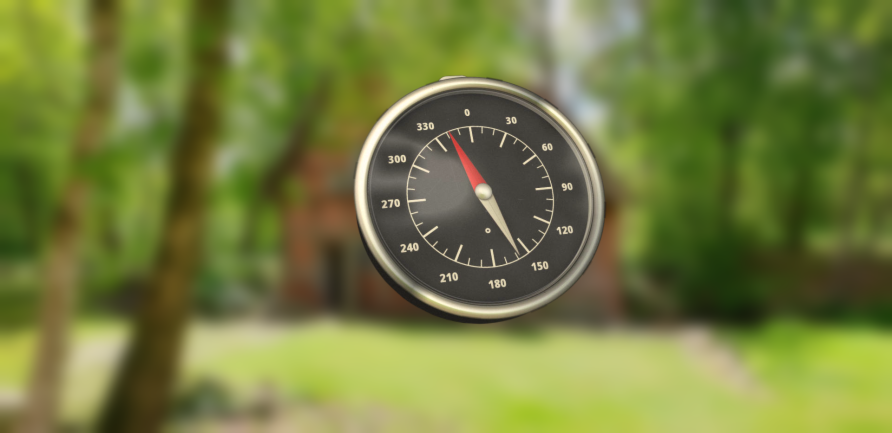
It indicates 340
